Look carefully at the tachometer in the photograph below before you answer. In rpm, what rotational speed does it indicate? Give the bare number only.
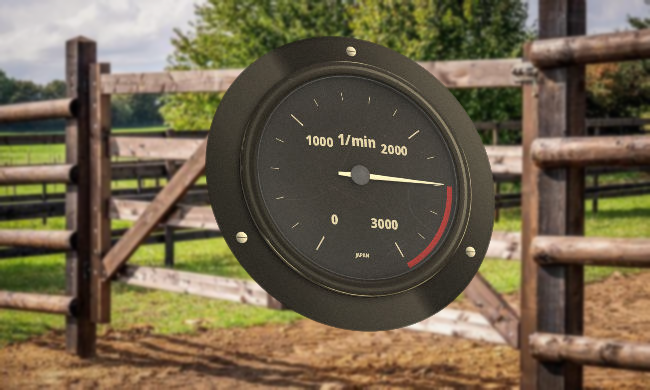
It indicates 2400
